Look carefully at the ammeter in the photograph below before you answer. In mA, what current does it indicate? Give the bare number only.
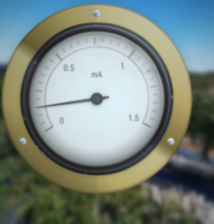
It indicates 0.15
